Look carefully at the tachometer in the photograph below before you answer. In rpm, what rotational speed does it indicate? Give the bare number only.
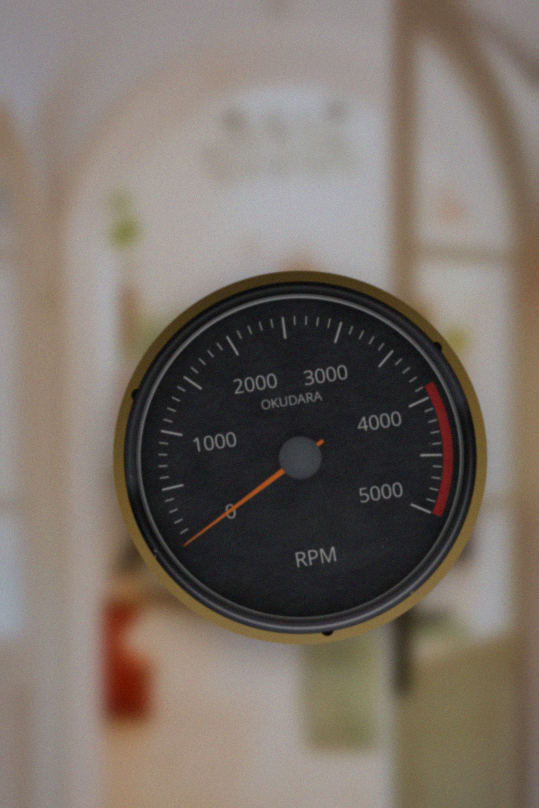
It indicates 0
